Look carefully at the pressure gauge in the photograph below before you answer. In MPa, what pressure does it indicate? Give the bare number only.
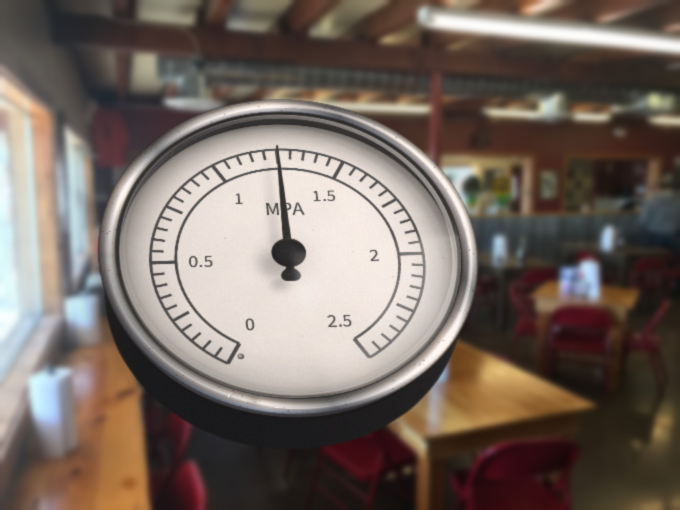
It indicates 1.25
